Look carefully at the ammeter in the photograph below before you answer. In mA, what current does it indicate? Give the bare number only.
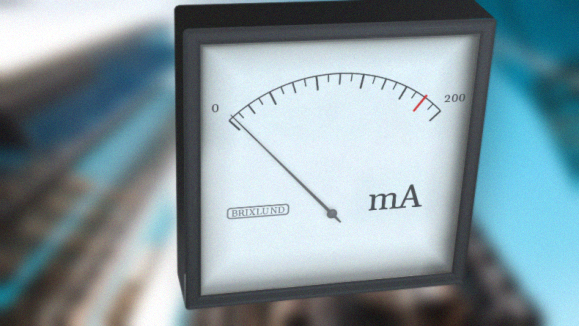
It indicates 5
